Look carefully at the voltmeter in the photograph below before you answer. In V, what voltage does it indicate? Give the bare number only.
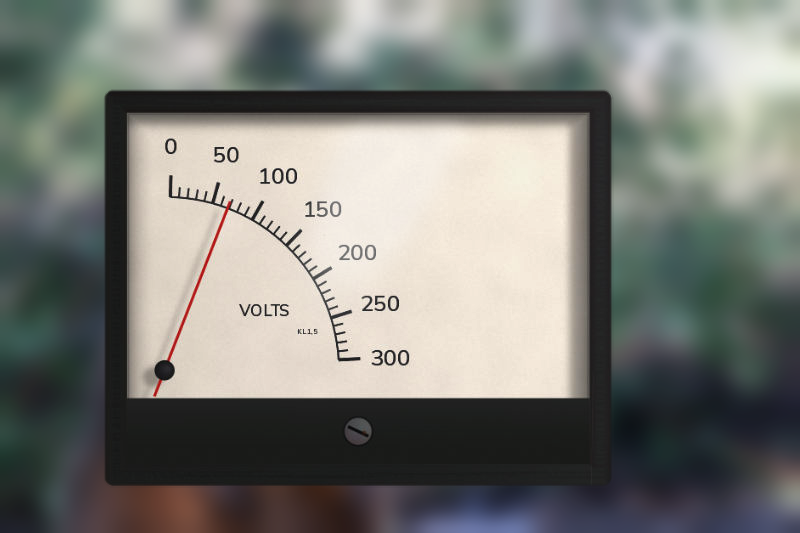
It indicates 70
